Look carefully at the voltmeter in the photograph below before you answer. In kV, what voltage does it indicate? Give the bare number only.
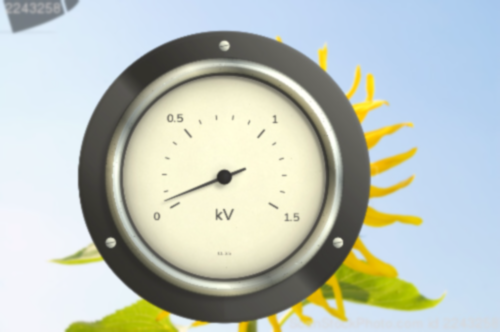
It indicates 0.05
